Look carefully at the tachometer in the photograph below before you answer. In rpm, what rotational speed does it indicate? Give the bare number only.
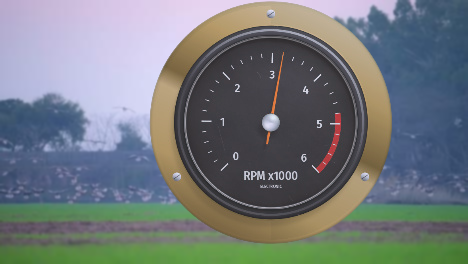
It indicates 3200
